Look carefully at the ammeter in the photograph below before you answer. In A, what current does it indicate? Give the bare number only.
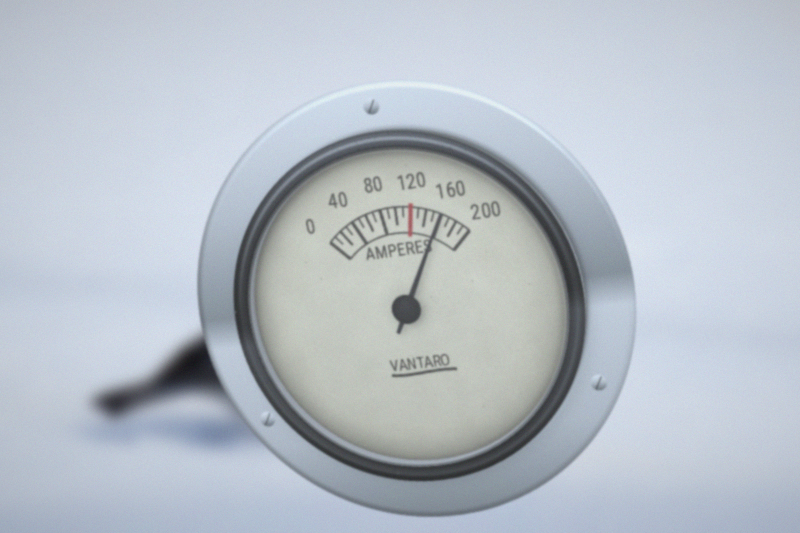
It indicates 160
